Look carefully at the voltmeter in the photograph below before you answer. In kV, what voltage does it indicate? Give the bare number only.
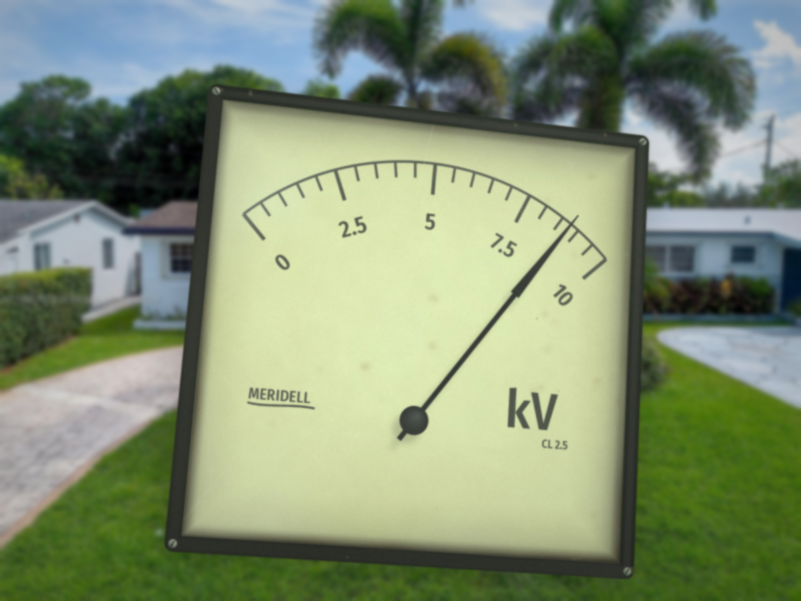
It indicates 8.75
